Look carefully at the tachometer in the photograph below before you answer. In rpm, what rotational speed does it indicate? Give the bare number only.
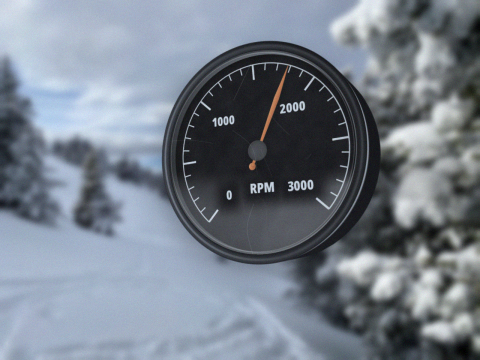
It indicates 1800
